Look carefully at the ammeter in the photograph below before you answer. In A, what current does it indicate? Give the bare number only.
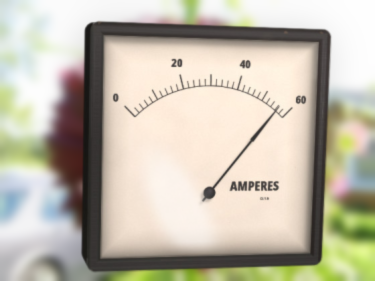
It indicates 56
